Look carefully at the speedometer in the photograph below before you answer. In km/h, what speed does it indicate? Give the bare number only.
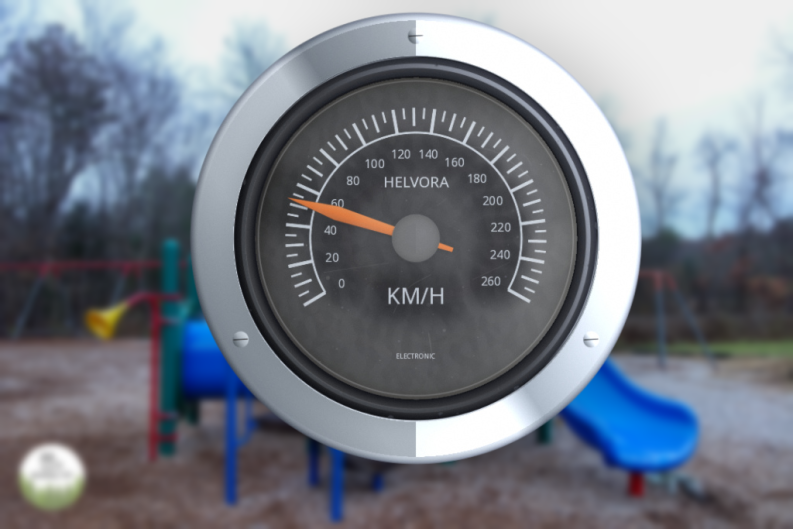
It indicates 52.5
